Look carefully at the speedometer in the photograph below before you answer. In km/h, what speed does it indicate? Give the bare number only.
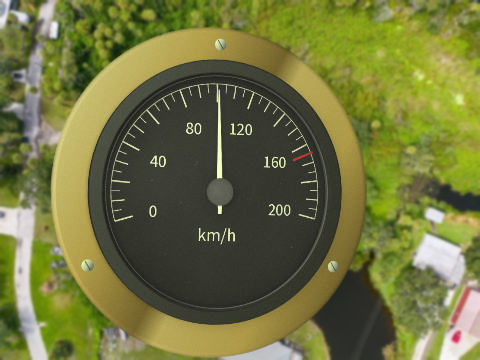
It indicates 100
